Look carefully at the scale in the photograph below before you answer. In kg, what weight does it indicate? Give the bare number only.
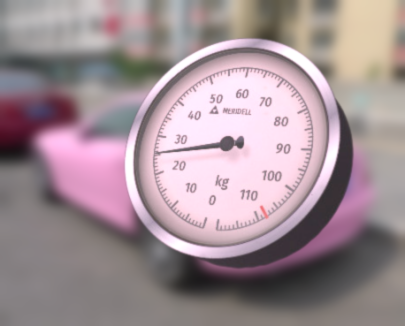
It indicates 25
